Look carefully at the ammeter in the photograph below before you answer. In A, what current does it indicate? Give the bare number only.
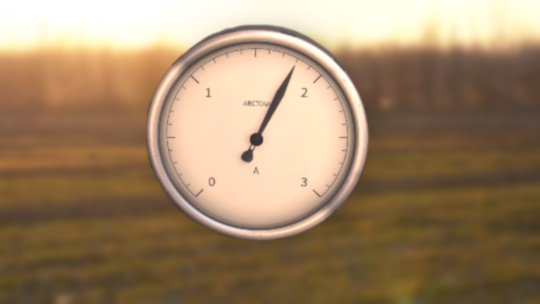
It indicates 1.8
